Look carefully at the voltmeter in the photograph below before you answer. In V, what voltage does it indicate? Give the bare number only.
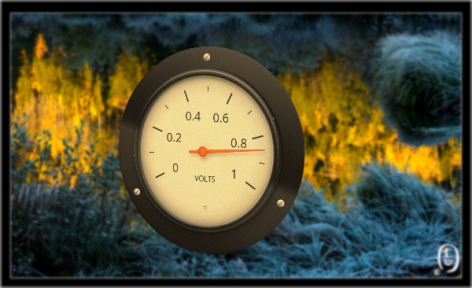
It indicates 0.85
